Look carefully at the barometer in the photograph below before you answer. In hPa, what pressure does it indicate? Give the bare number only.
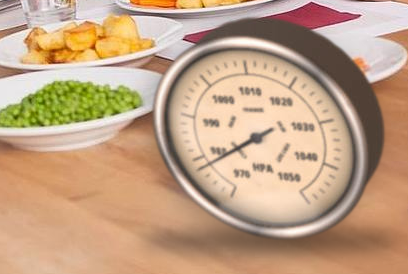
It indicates 978
